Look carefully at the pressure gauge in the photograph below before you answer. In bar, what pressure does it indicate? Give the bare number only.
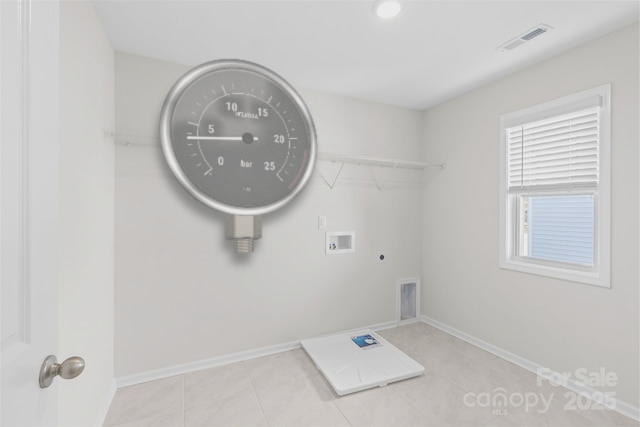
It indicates 3.5
